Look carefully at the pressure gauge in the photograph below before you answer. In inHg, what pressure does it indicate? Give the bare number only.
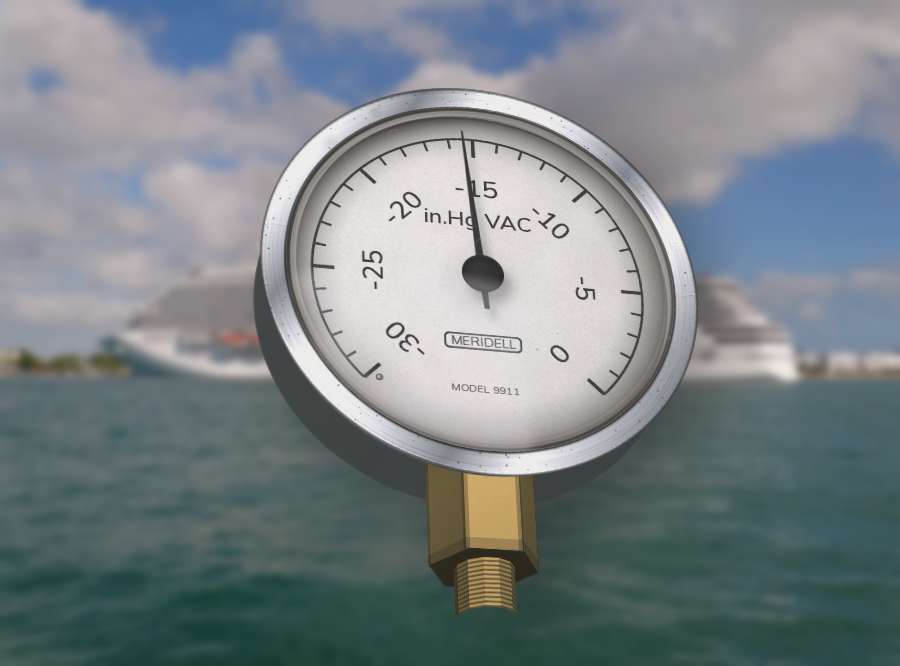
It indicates -15.5
